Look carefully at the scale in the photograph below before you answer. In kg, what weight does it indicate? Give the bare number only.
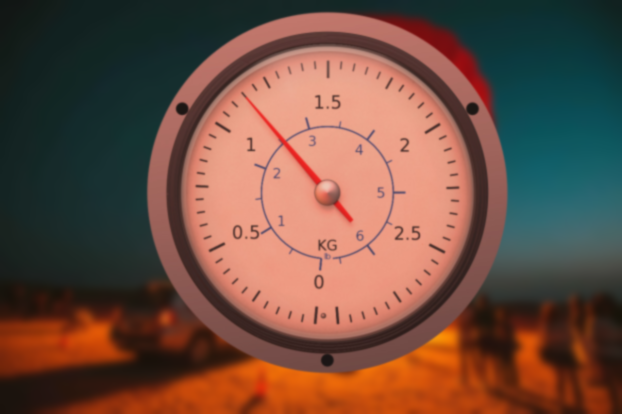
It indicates 1.15
